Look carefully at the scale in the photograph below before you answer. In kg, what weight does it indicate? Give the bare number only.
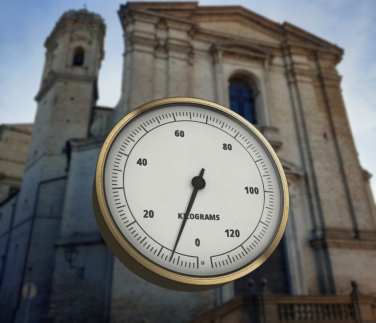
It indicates 7
